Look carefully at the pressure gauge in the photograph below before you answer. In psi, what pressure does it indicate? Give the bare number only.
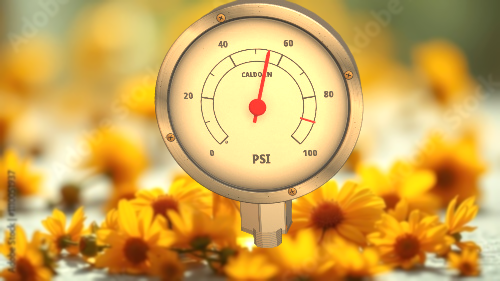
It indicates 55
